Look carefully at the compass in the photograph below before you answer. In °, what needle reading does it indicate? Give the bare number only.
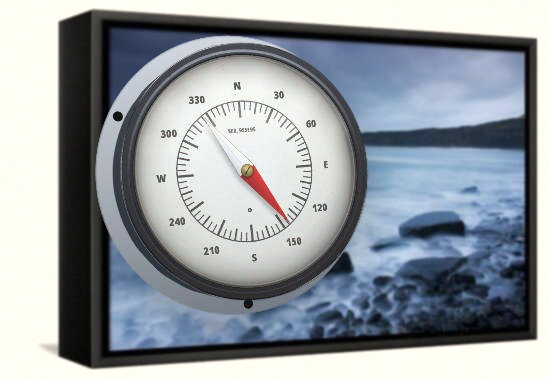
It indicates 145
